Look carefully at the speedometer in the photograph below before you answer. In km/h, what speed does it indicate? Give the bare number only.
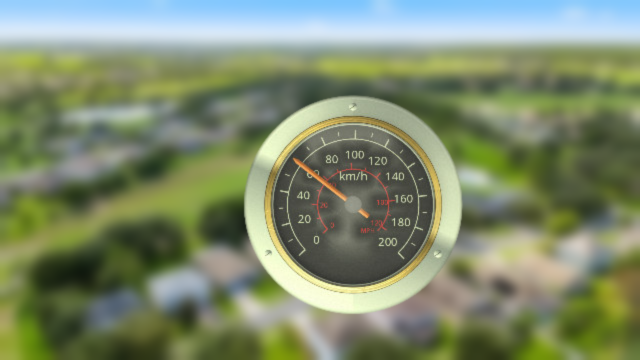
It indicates 60
